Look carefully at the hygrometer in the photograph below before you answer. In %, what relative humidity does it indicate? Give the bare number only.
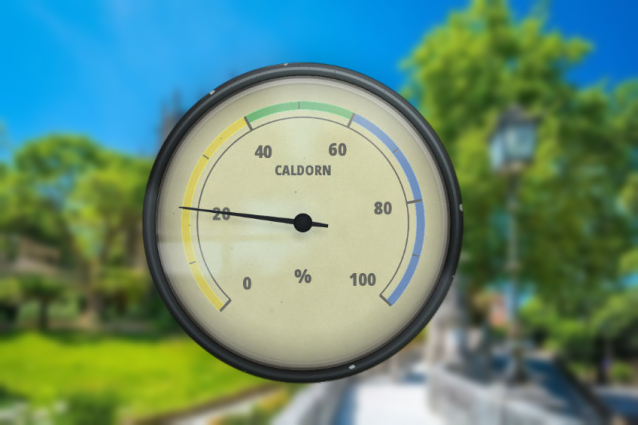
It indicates 20
